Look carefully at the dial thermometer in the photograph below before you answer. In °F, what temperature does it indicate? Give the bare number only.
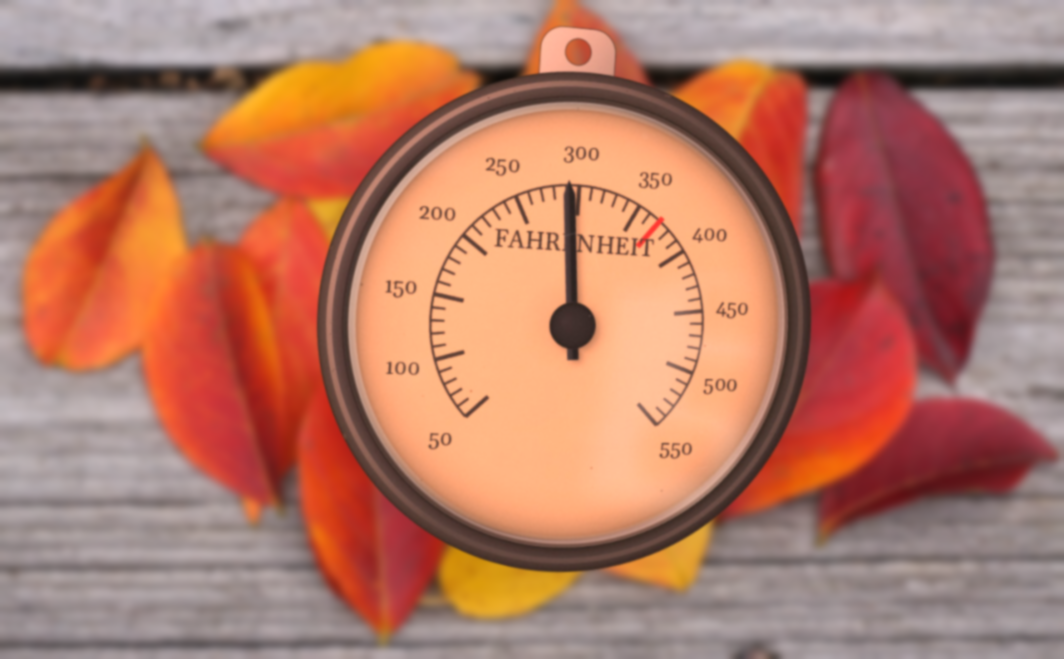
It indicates 290
